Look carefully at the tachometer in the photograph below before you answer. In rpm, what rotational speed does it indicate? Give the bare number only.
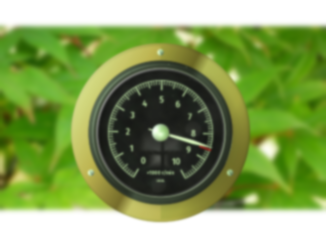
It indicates 8500
